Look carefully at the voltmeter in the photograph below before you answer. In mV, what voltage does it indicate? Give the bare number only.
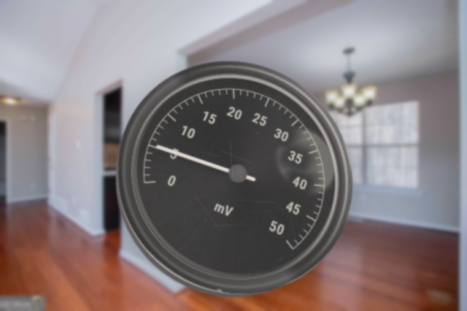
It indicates 5
